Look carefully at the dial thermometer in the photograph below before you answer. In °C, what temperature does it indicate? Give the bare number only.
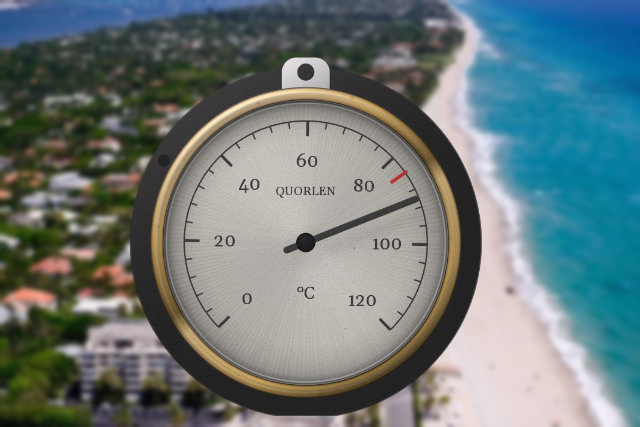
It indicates 90
